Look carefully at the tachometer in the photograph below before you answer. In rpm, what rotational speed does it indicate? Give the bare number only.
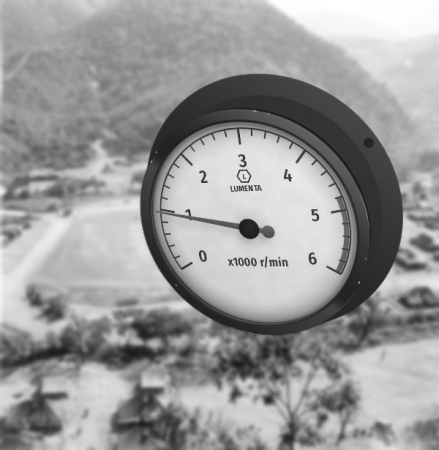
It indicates 1000
